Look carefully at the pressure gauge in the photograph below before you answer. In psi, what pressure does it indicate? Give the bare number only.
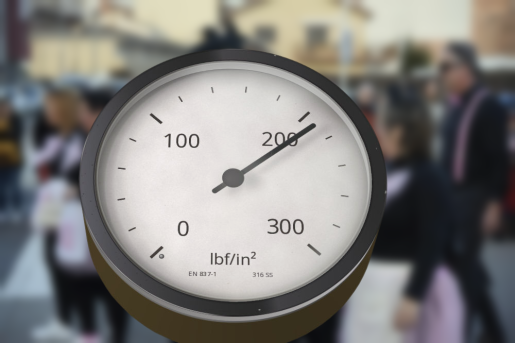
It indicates 210
